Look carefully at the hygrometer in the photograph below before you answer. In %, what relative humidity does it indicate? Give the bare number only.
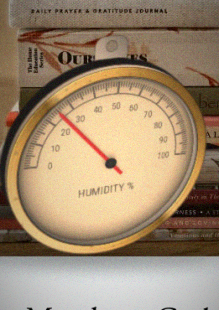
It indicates 25
